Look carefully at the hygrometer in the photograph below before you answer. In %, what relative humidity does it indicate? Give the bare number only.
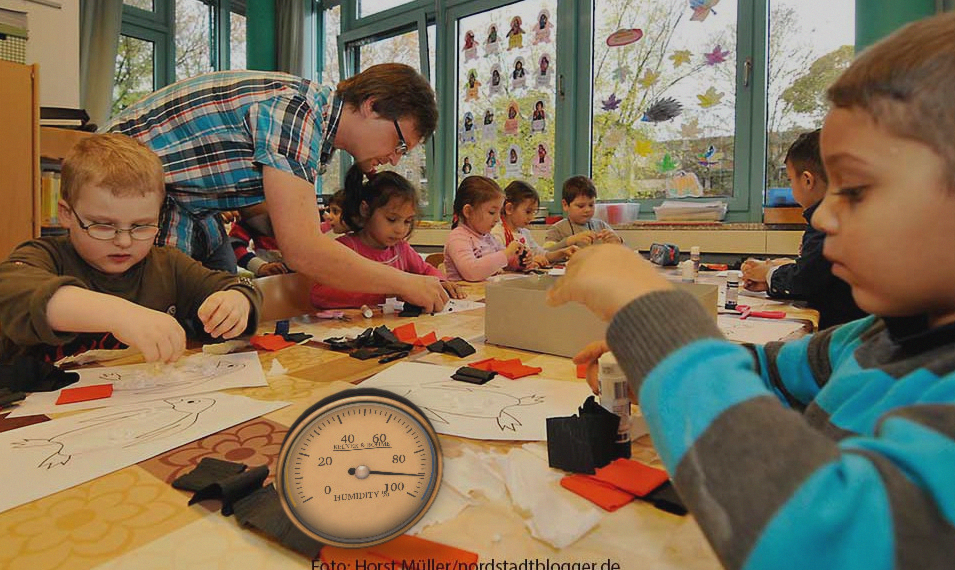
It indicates 90
